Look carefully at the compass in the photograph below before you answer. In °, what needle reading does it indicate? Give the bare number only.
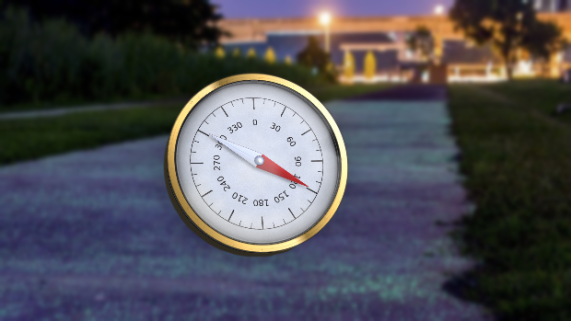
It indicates 120
